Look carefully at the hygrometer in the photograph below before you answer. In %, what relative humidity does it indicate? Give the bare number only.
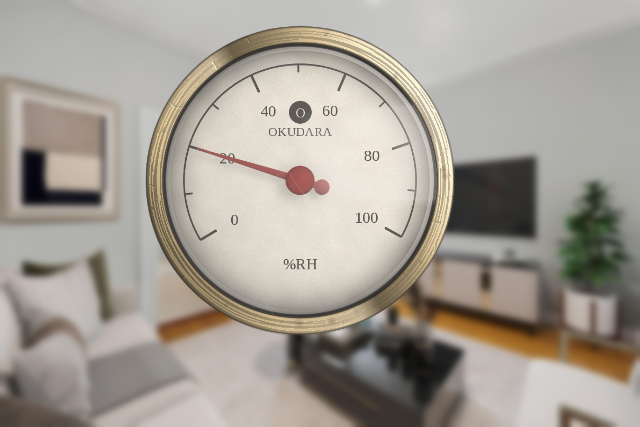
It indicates 20
